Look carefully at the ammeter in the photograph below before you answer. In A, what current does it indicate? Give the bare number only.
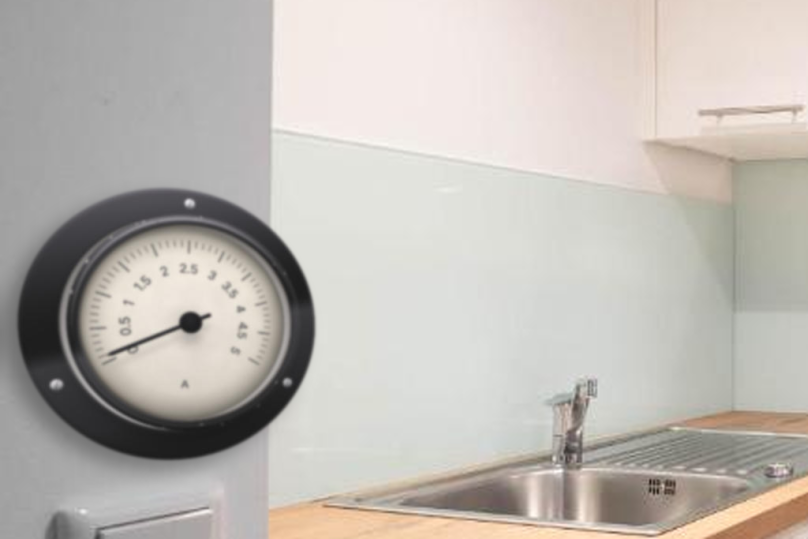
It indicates 0.1
